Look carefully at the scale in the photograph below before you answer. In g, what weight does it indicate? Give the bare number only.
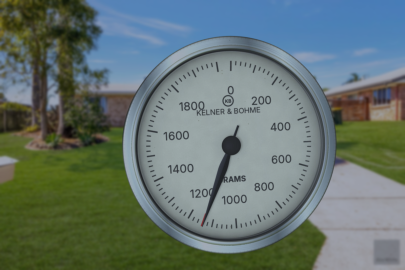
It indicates 1140
